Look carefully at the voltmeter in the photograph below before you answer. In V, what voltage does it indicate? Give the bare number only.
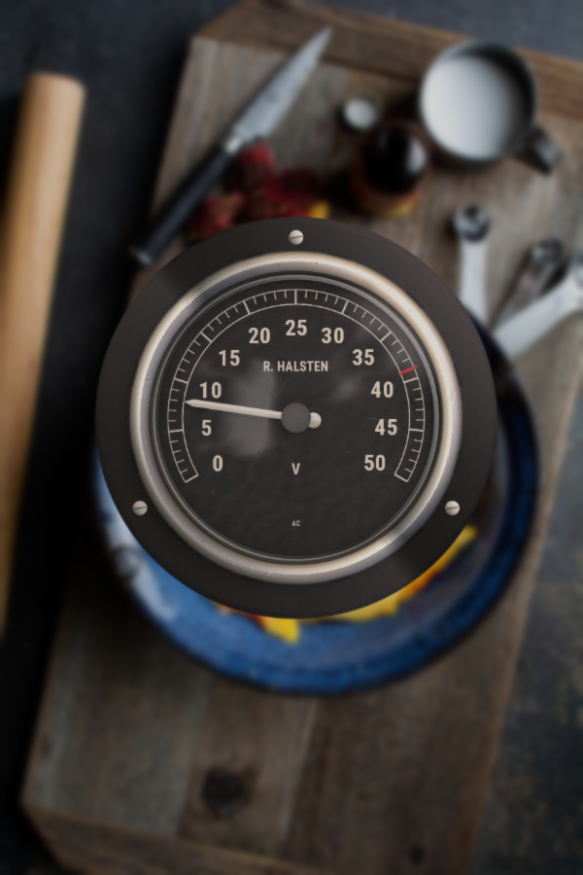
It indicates 8
